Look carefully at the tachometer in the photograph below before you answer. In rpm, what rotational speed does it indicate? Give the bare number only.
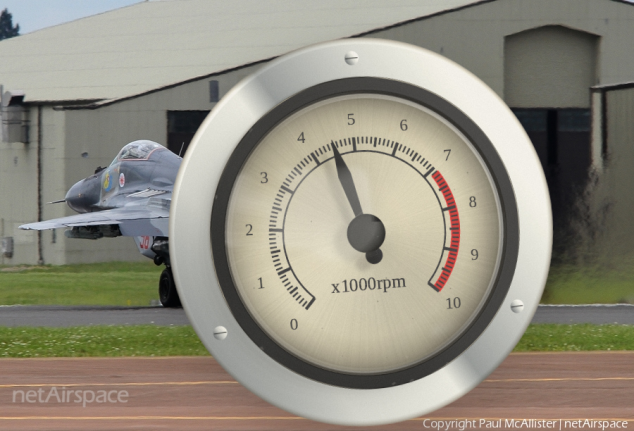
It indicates 4500
